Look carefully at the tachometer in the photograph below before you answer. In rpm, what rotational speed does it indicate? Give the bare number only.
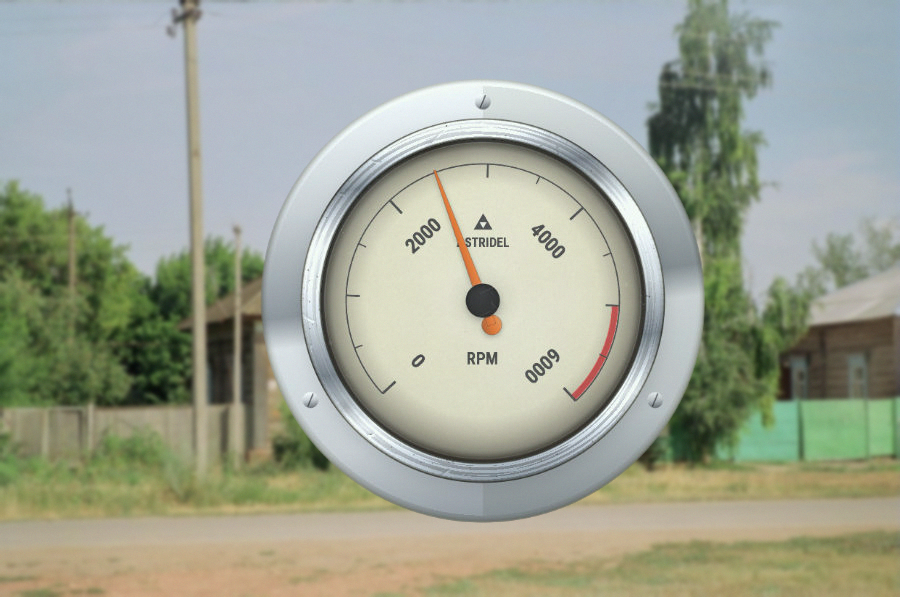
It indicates 2500
